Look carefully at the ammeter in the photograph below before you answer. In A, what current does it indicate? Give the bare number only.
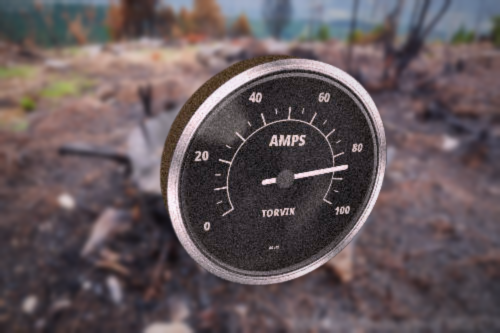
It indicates 85
